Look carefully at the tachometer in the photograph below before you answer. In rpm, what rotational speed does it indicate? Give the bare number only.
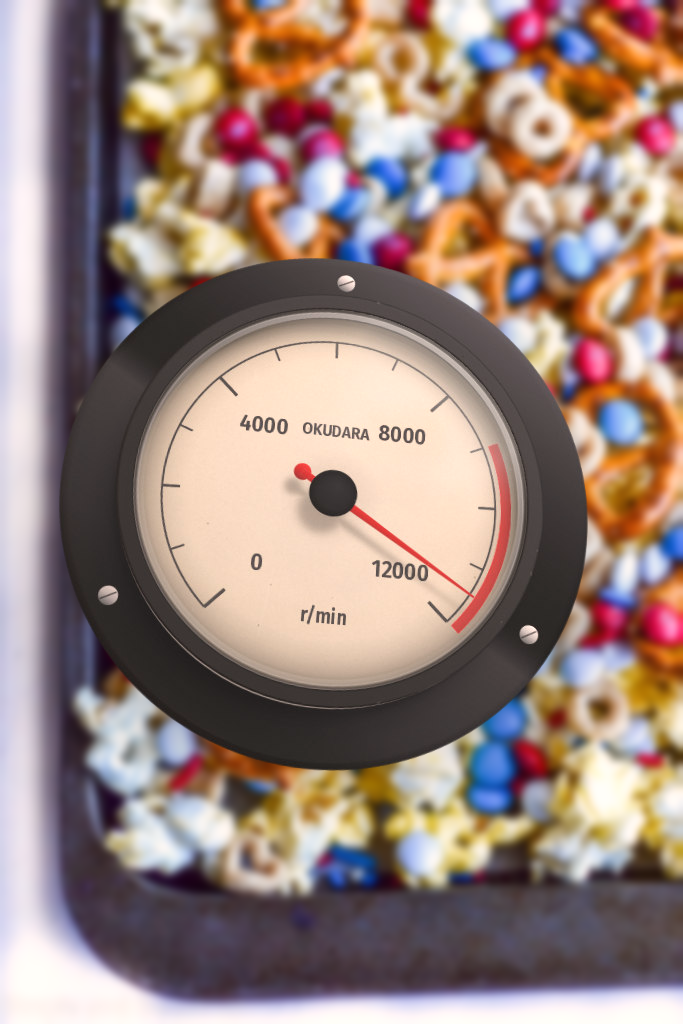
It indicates 11500
